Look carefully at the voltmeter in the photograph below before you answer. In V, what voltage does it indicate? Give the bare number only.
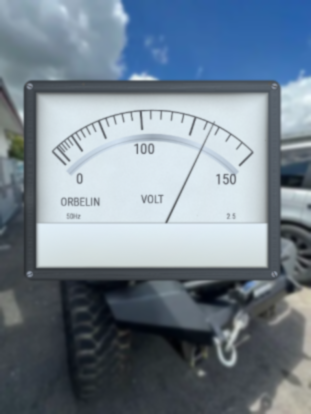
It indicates 132.5
